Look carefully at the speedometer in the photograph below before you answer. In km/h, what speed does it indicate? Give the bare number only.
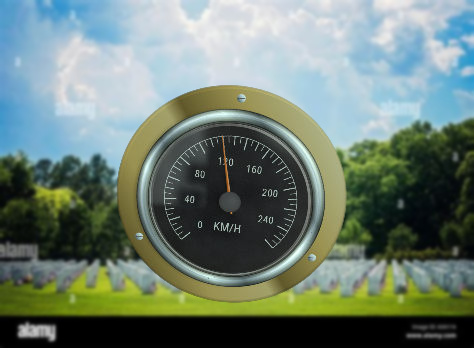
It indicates 120
